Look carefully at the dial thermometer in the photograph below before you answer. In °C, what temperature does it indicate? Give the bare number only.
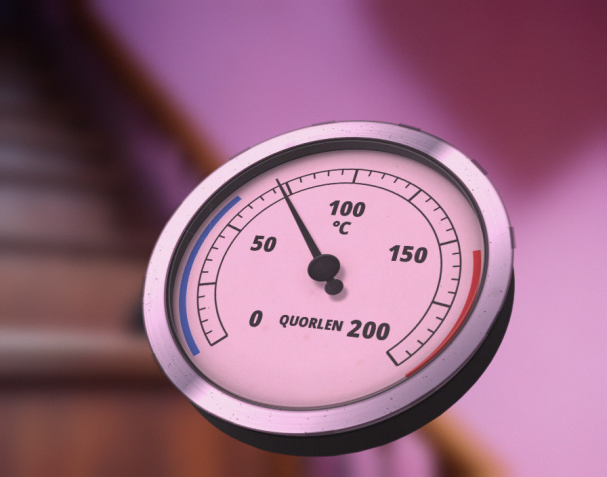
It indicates 72.5
